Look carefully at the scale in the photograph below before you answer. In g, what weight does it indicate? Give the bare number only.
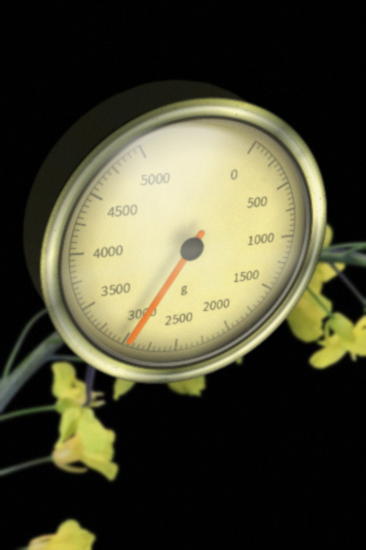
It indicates 3000
